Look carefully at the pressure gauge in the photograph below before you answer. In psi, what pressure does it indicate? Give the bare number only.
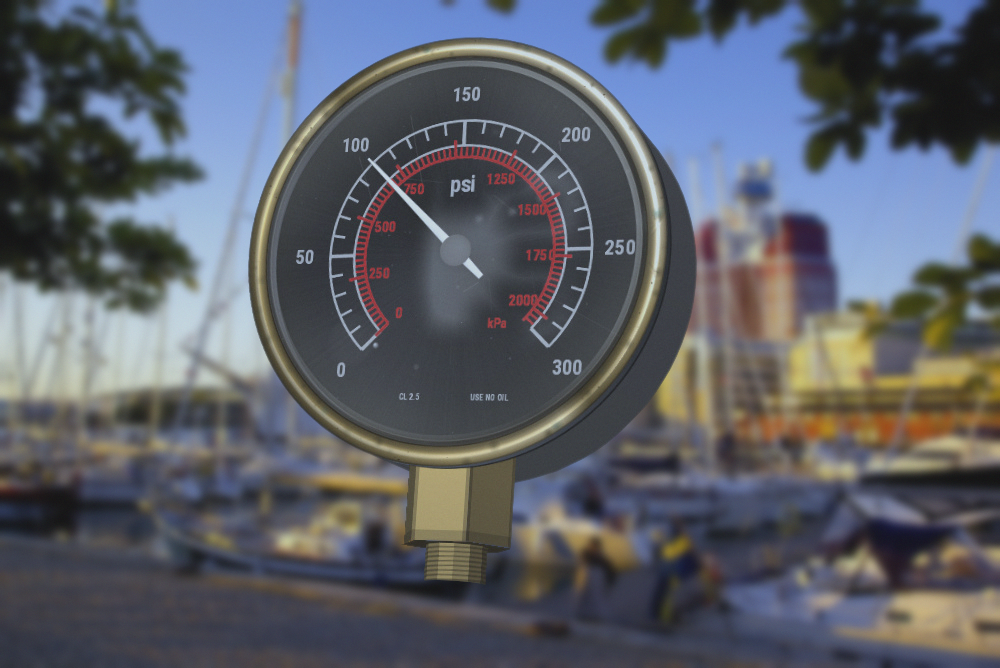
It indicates 100
